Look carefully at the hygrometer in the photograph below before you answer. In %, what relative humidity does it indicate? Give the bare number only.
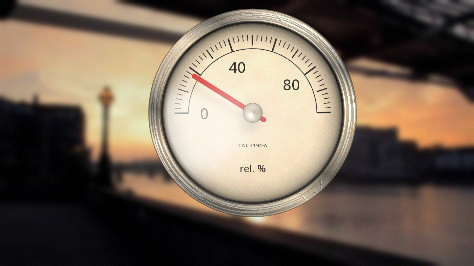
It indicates 18
